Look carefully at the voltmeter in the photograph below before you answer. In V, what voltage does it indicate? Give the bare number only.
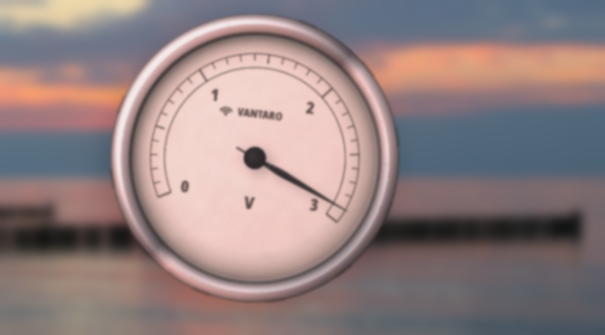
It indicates 2.9
